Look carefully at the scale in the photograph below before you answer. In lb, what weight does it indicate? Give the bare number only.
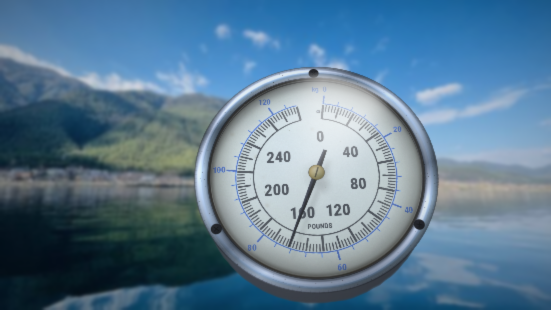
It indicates 160
